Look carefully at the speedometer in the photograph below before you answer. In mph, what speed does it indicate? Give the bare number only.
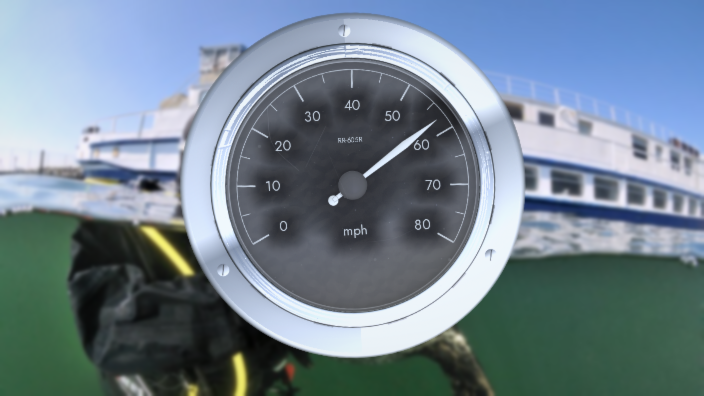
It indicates 57.5
